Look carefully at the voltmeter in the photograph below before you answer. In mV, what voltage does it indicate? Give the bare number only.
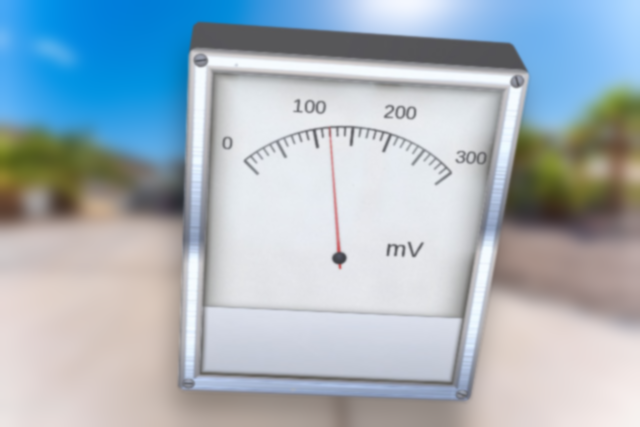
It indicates 120
